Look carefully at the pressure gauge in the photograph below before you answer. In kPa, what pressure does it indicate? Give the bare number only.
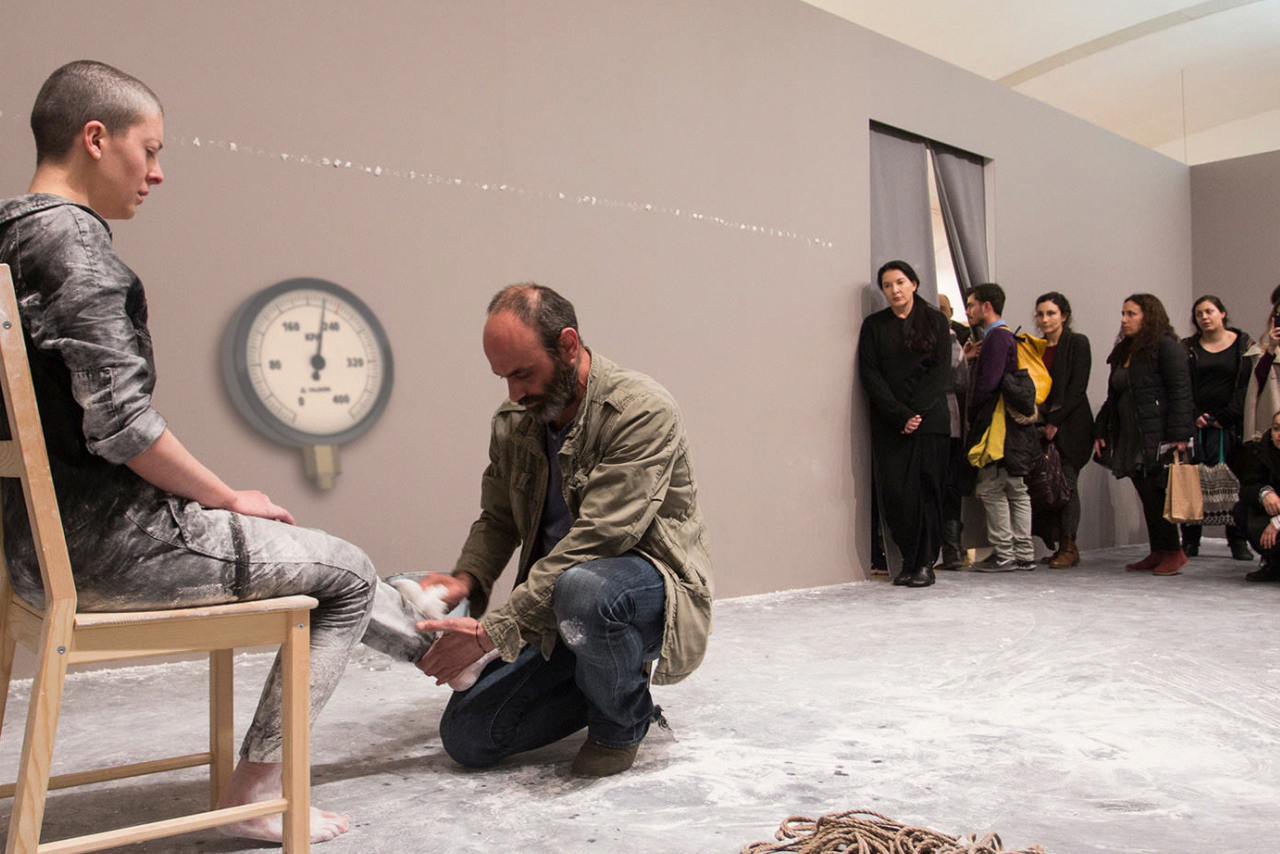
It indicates 220
